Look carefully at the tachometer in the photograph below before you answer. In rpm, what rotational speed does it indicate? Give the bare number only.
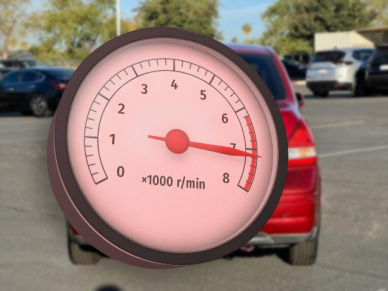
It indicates 7200
